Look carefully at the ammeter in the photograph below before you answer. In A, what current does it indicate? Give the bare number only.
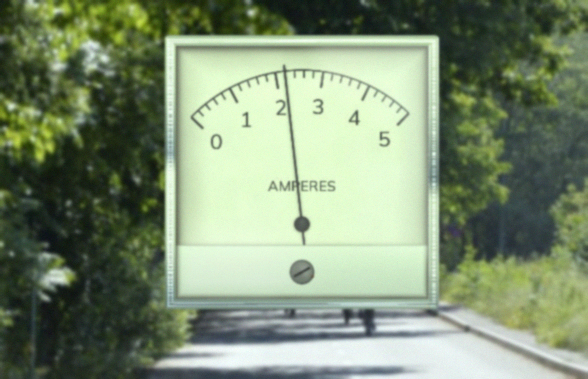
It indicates 2.2
